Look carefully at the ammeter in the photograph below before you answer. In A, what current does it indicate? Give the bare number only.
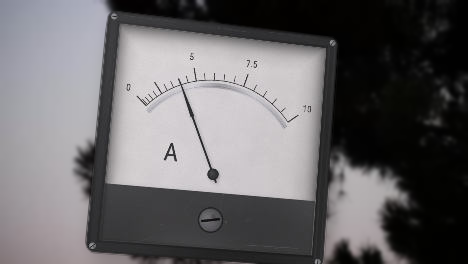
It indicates 4
